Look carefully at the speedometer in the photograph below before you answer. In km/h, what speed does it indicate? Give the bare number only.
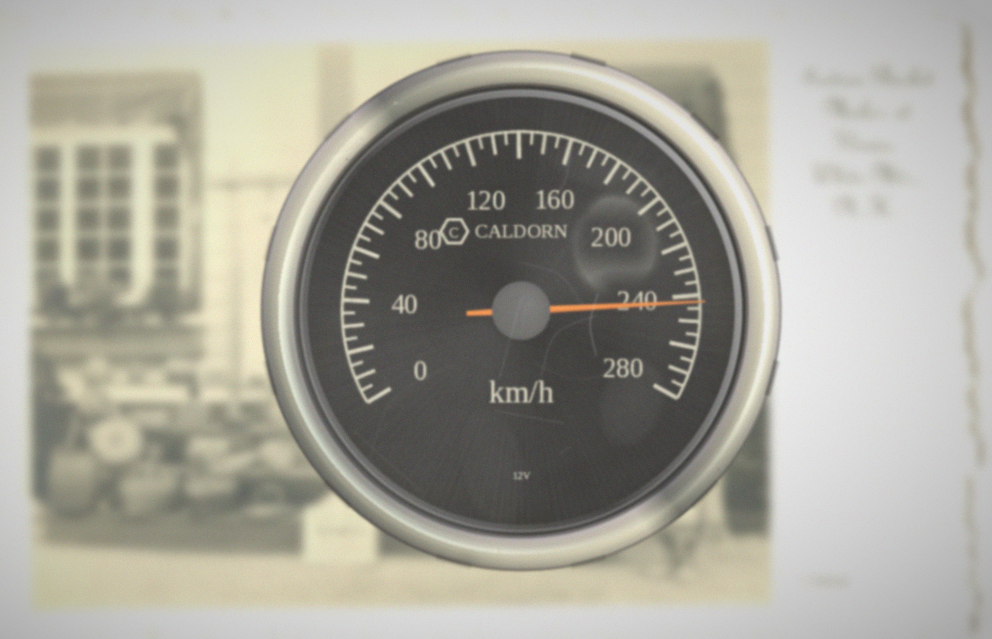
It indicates 242.5
